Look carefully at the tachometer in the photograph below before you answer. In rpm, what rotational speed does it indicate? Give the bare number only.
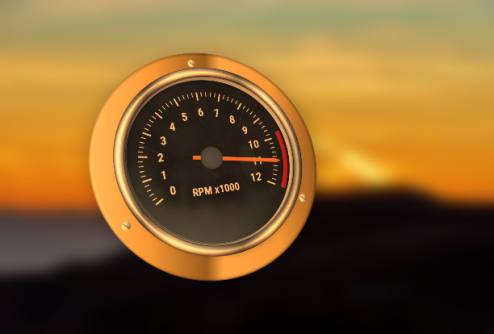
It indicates 11000
